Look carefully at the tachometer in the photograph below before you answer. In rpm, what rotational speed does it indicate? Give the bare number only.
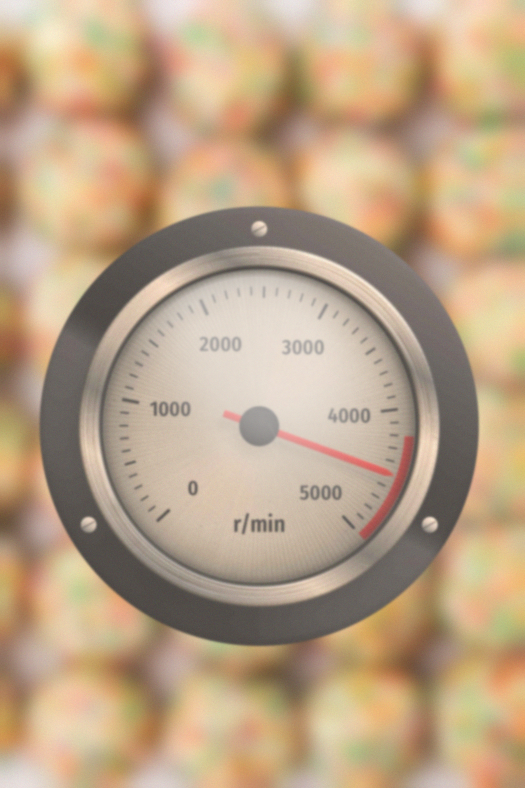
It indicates 4500
